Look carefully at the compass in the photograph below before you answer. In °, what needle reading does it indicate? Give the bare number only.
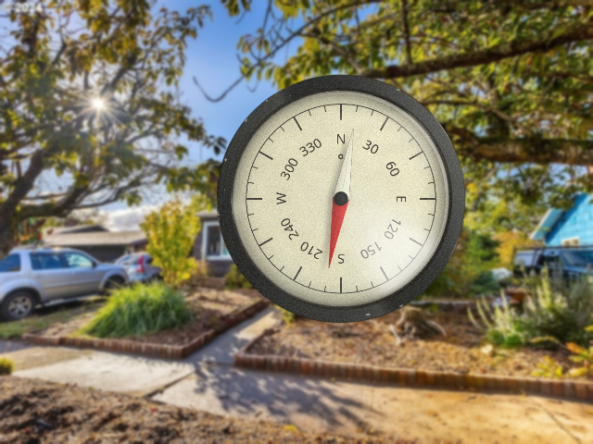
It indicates 190
